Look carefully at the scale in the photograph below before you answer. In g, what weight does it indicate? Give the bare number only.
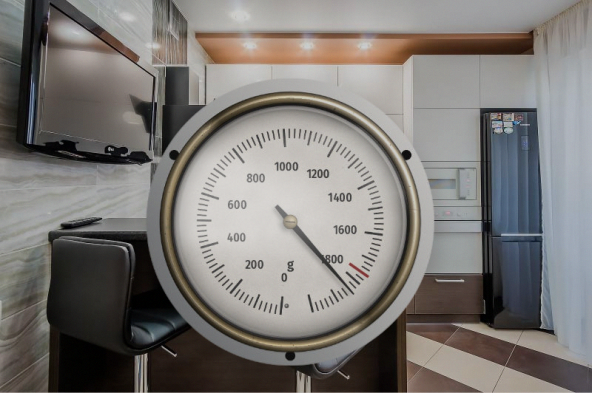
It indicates 1840
